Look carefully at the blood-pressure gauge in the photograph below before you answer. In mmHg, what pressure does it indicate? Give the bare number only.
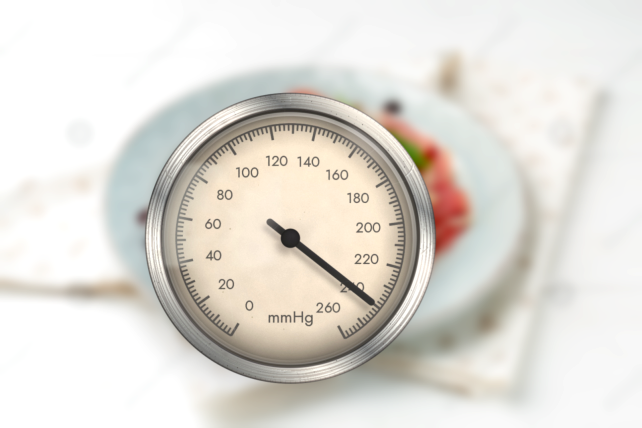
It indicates 240
